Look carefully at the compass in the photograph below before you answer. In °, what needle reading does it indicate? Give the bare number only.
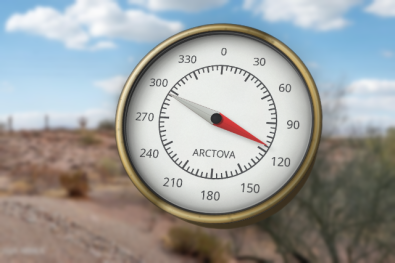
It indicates 115
